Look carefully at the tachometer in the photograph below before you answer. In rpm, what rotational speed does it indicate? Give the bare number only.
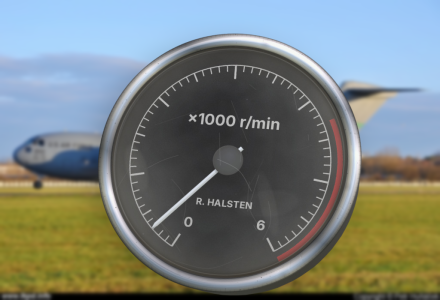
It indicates 300
